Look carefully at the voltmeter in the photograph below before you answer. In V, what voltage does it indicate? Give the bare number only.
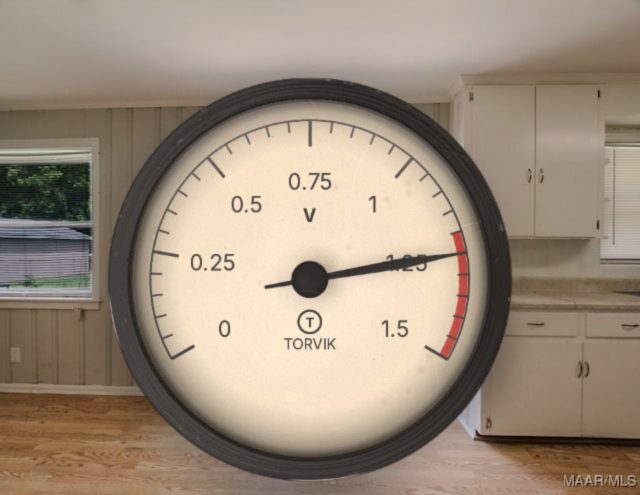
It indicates 1.25
